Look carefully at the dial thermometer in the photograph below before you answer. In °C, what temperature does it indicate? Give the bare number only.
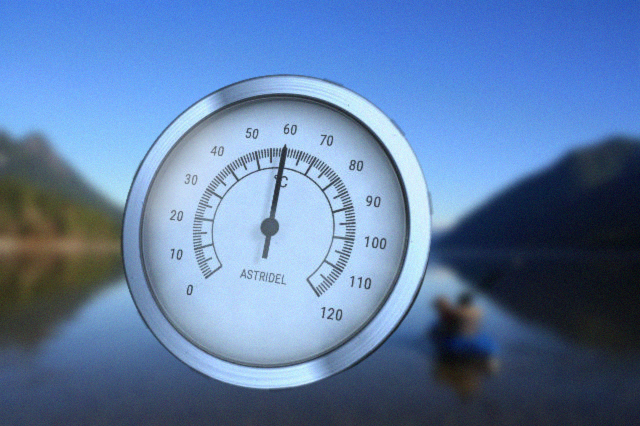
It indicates 60
